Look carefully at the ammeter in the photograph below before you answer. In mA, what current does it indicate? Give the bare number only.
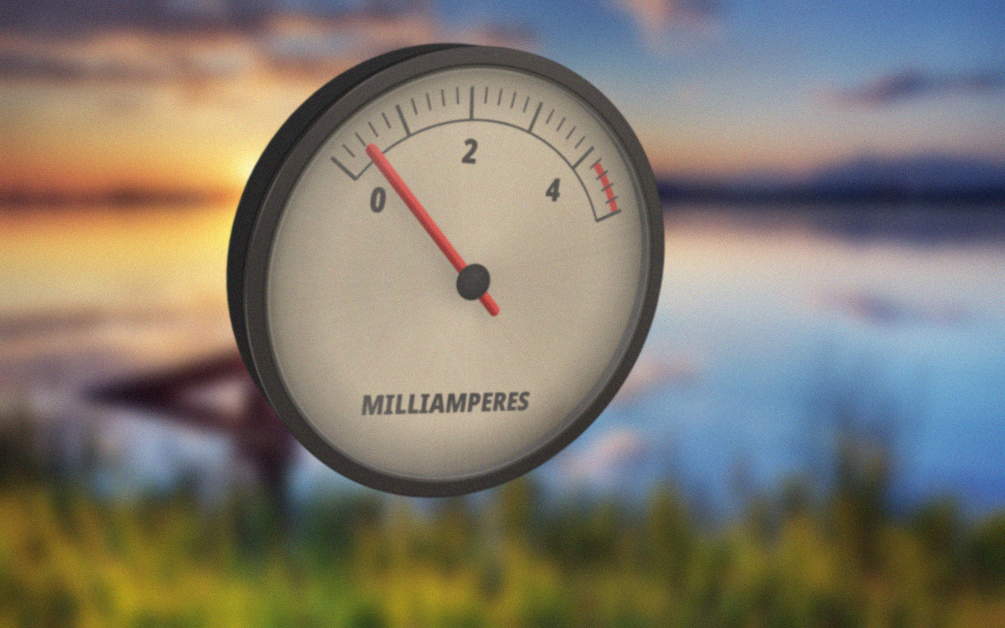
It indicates 0.4
